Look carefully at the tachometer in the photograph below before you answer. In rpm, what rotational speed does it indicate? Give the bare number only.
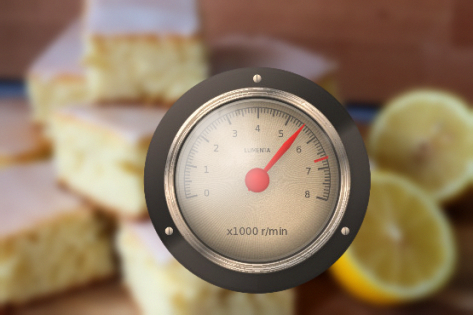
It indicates 5500
